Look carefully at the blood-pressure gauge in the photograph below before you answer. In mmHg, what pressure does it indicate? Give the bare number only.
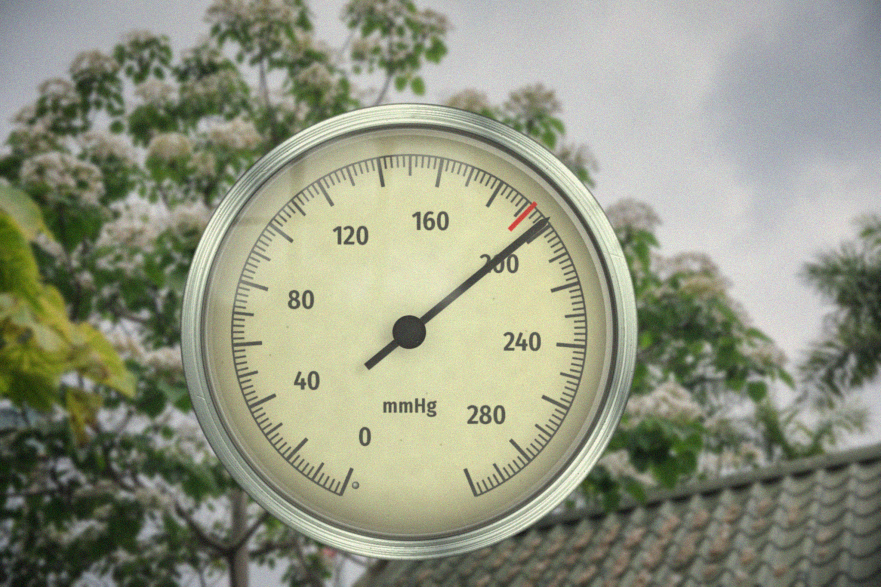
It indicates 198
